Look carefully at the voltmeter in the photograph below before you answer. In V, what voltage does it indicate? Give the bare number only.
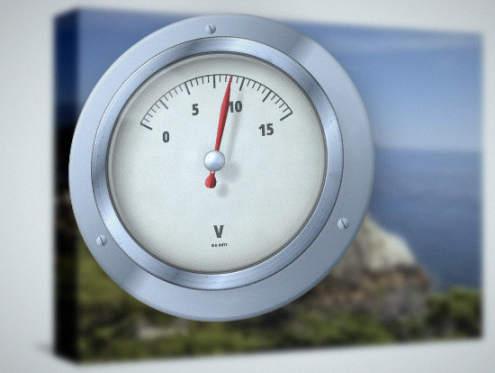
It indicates 9
